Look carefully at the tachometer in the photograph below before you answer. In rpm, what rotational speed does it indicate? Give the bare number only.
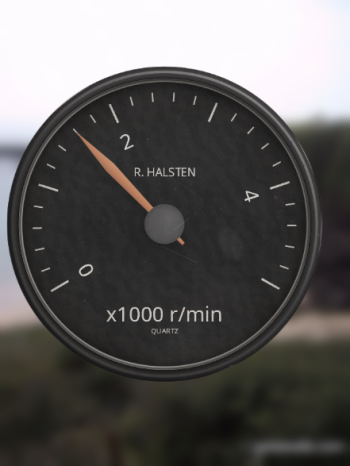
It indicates 1600
